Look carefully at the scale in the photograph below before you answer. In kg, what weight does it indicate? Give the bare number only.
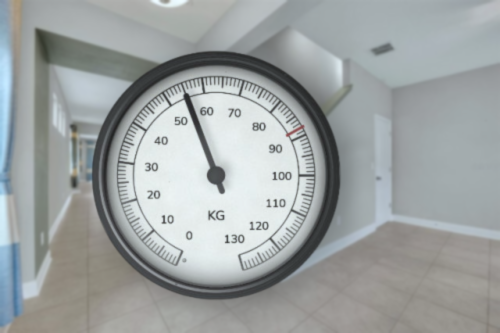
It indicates 55
